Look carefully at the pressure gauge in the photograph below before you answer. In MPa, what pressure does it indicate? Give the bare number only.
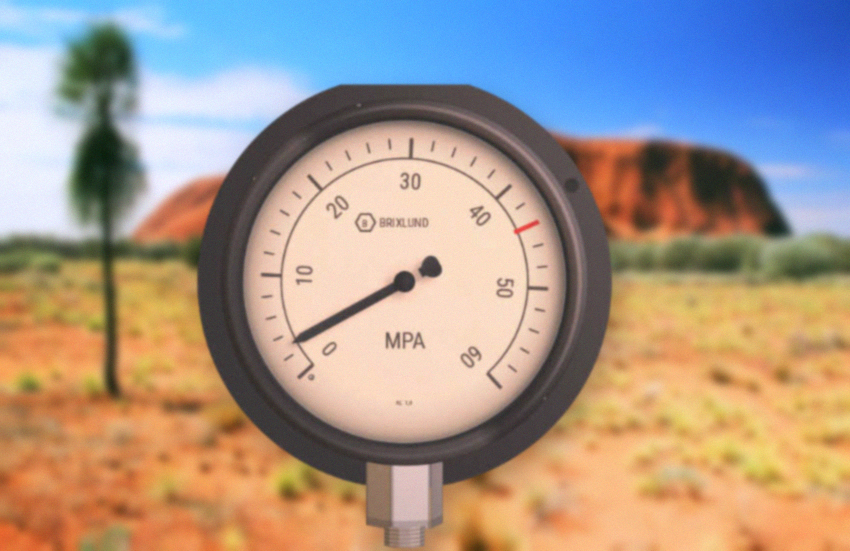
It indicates 3
